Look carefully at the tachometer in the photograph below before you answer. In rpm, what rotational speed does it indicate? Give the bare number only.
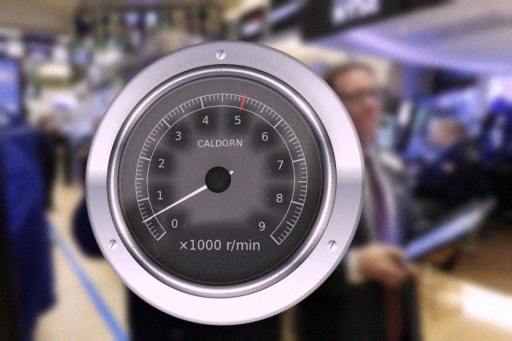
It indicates 500
